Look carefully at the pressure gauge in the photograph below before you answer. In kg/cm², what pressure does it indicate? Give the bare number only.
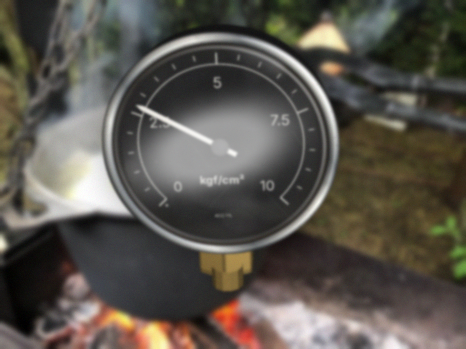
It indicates 2.75
